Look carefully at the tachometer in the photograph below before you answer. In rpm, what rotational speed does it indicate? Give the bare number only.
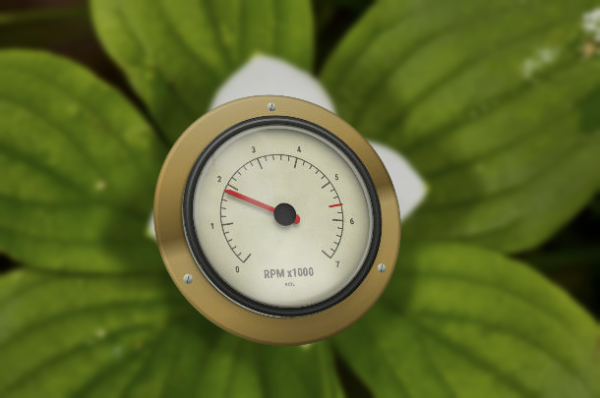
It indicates 1800
